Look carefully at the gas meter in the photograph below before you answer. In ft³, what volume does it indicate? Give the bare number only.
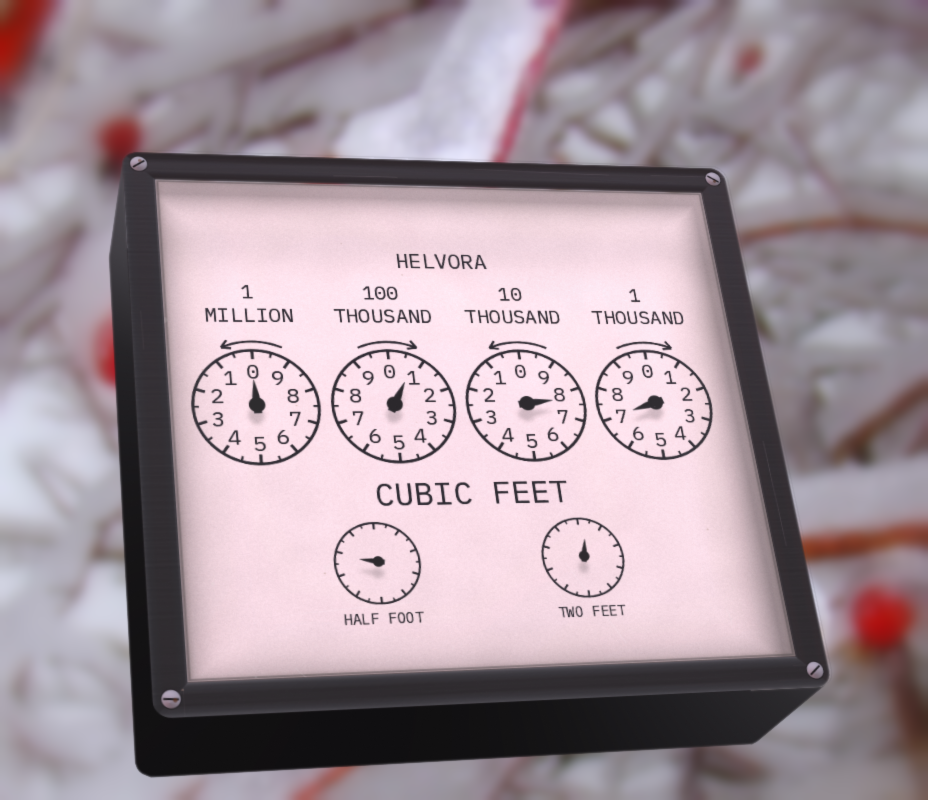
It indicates 7700
